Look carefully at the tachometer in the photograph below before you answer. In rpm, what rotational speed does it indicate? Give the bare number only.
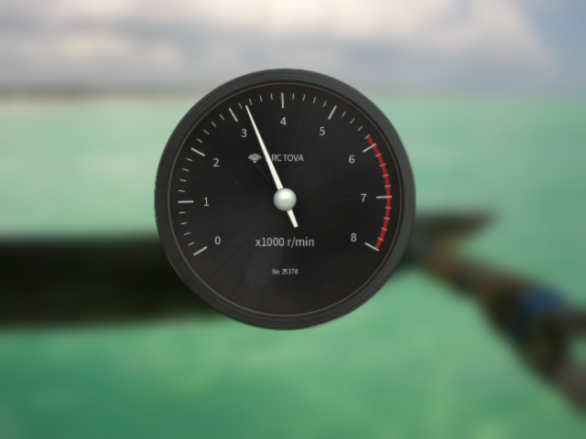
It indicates 3300
